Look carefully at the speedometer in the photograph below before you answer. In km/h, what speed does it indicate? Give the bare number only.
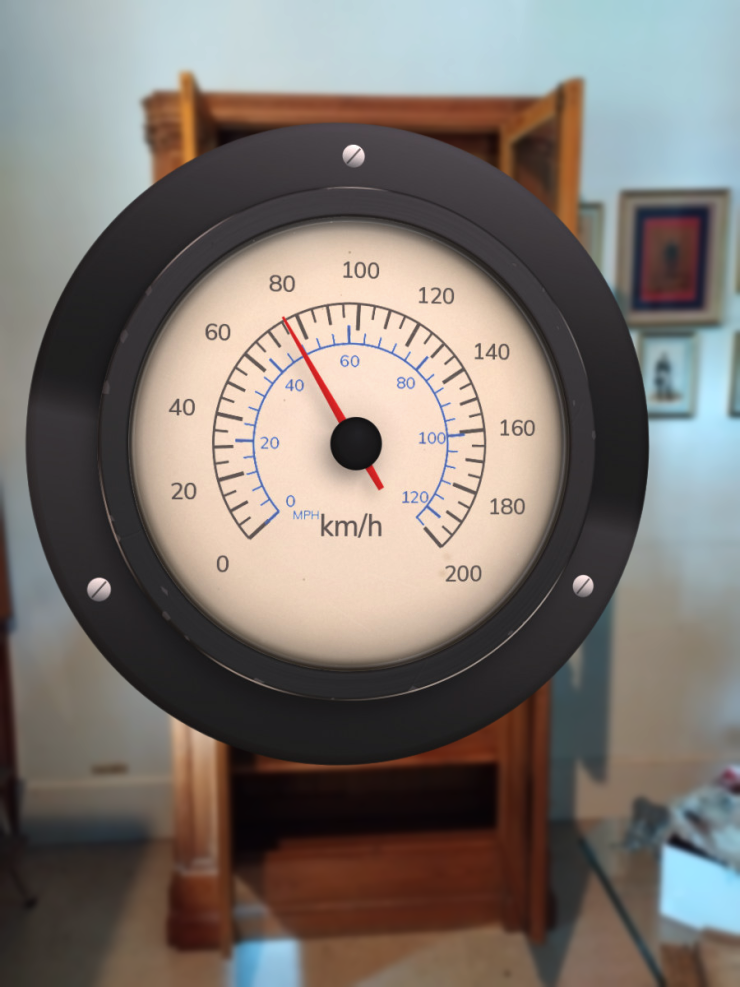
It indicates 75
